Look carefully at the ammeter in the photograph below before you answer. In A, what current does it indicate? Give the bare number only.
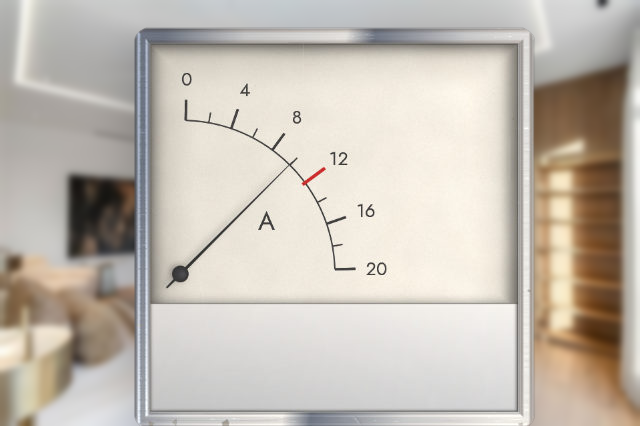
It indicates 10
